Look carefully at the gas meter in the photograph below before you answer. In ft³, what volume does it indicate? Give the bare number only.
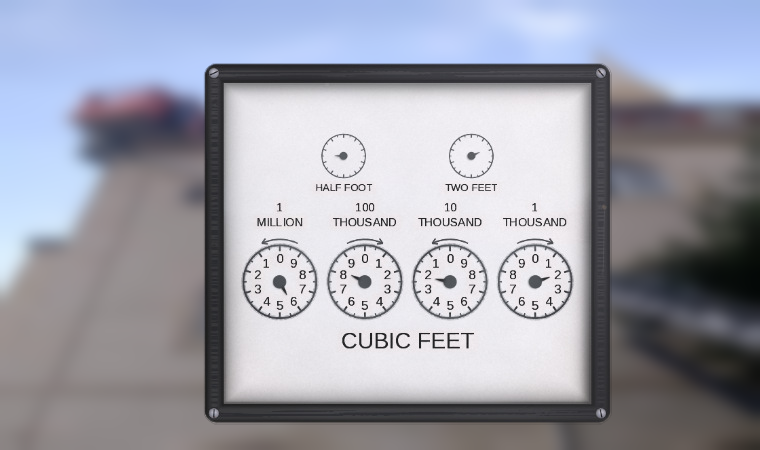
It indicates 582200
